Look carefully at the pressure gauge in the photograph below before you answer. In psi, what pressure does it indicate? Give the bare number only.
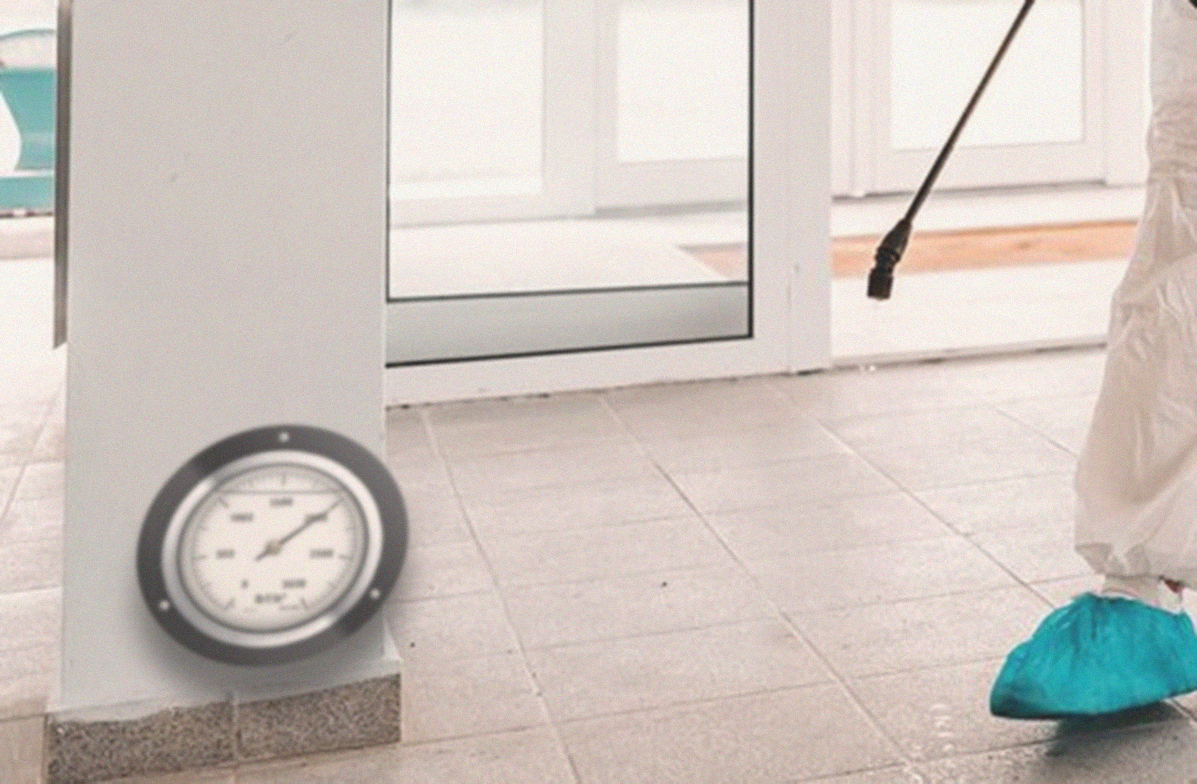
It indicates 2000
